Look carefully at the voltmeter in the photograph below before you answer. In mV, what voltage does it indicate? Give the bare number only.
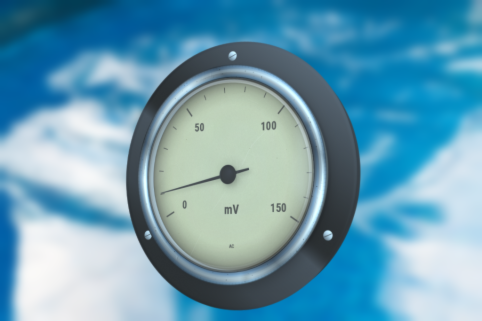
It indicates 10
